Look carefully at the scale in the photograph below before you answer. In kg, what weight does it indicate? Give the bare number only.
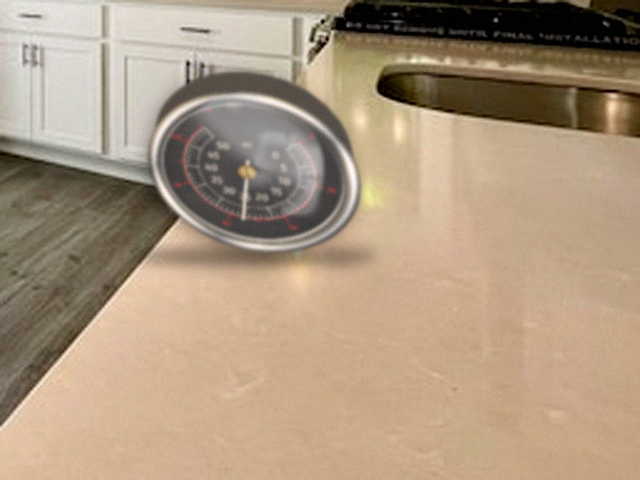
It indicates 25
